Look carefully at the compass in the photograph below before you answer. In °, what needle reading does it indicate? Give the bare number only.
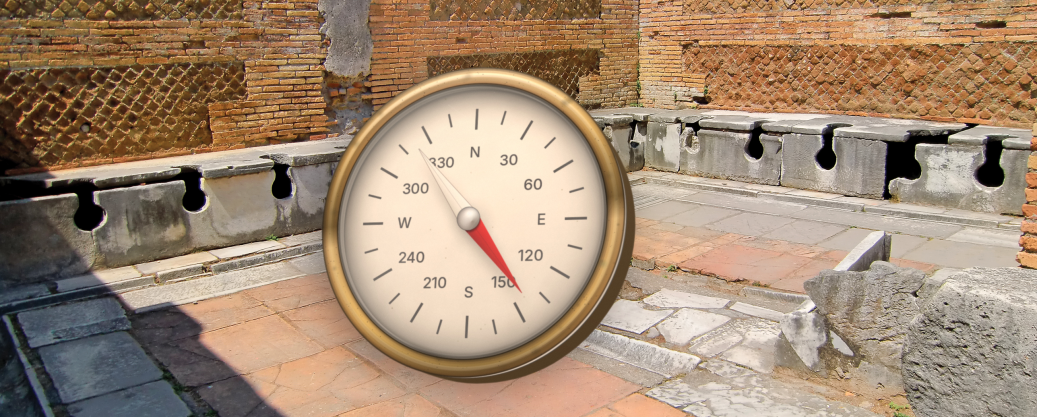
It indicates 142.5
